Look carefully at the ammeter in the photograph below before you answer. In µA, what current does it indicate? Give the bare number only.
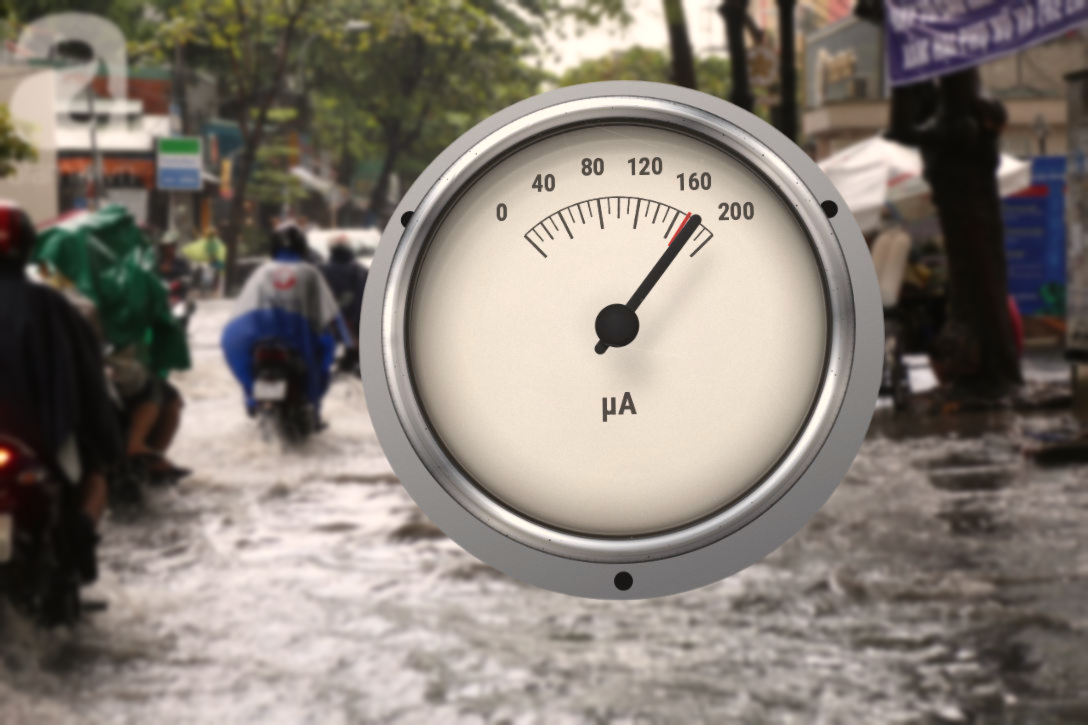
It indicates 180
